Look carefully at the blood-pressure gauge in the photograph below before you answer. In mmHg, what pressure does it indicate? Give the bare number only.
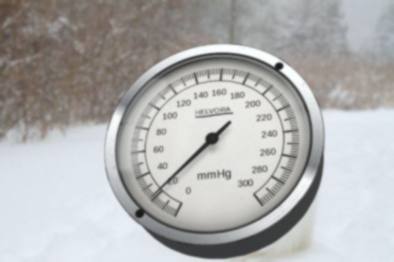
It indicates 20
